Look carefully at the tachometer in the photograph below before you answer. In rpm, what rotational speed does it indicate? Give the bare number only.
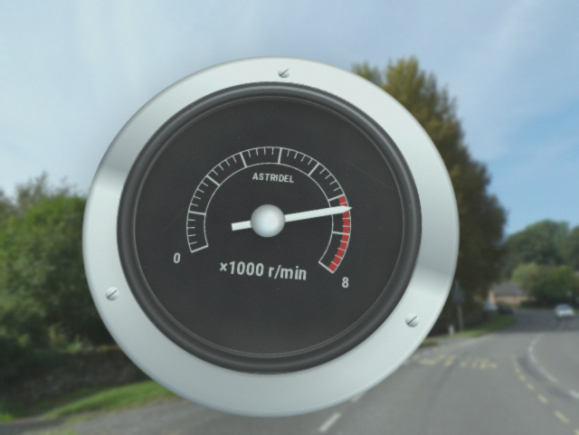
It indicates 6400
